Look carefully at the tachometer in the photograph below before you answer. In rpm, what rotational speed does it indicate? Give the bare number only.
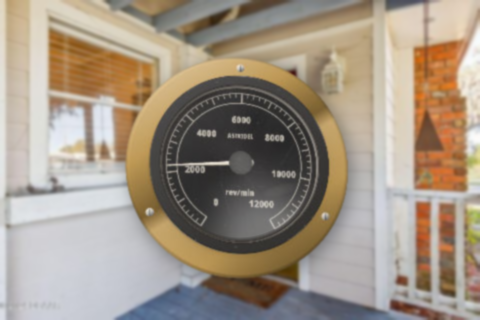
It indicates 2200
